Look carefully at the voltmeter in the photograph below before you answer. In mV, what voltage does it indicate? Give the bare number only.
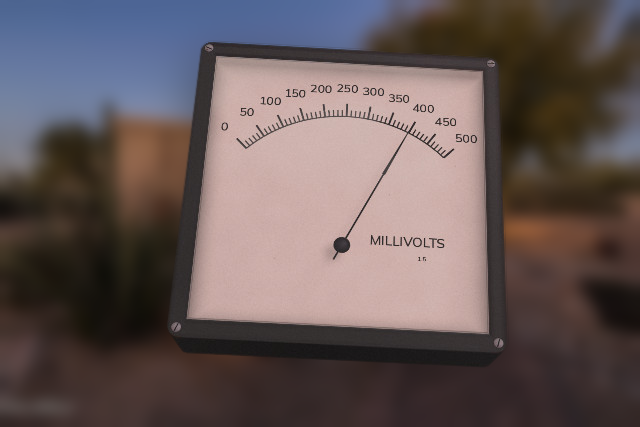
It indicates 400
